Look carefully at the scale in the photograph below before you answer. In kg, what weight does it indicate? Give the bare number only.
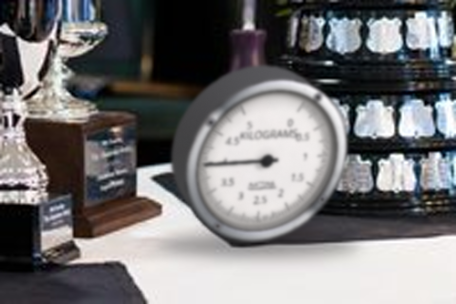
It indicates 4
